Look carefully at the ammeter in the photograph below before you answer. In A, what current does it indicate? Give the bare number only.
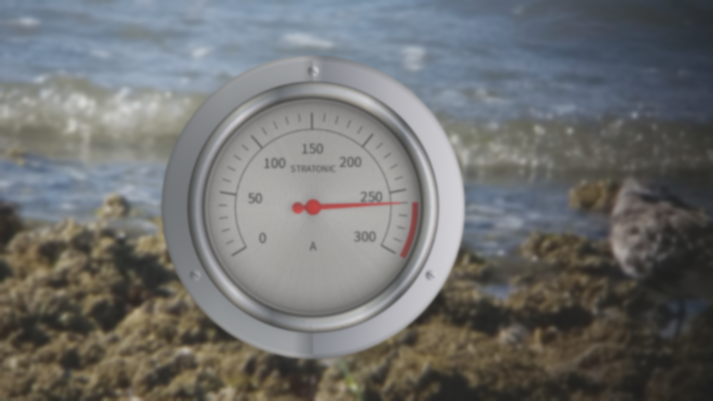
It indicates 260
